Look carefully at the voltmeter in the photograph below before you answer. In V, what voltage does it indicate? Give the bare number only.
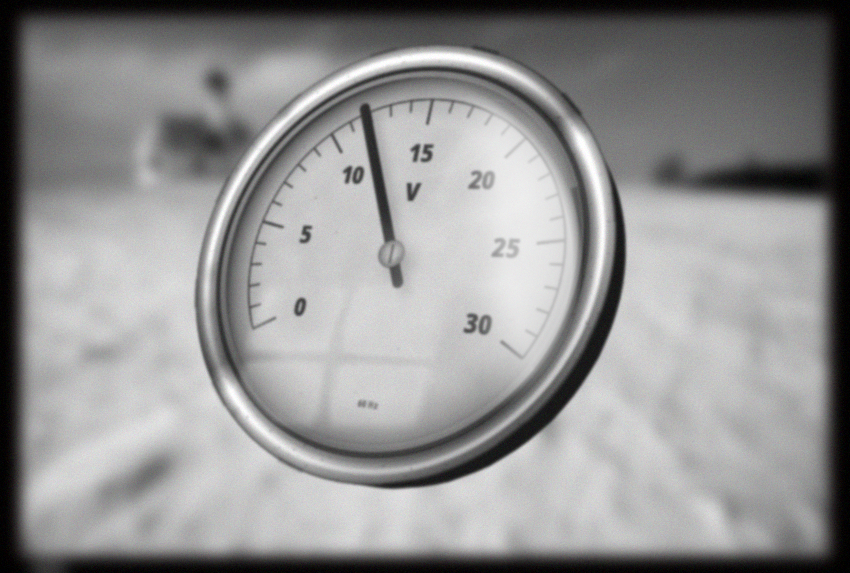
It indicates 12
